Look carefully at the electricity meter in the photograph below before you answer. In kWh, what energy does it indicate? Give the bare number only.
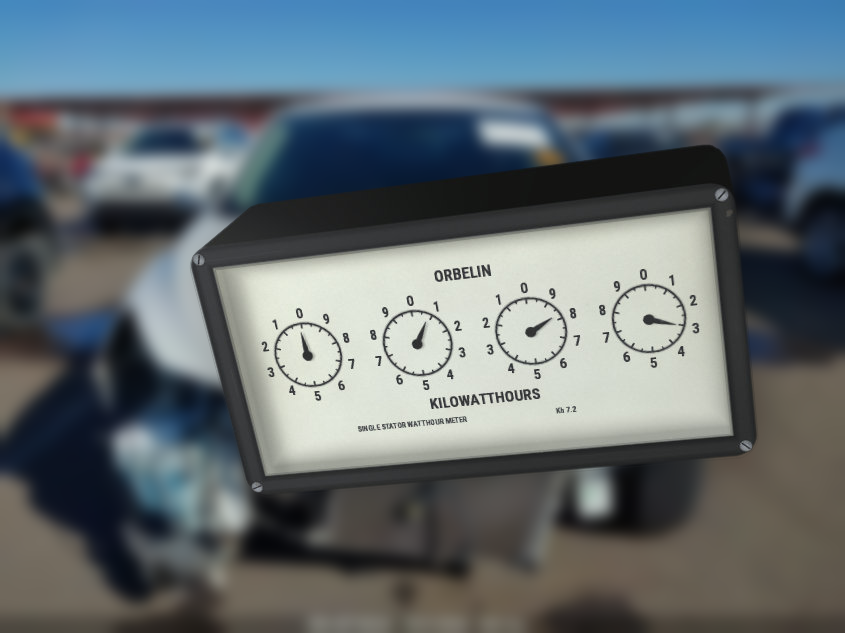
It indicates 83
